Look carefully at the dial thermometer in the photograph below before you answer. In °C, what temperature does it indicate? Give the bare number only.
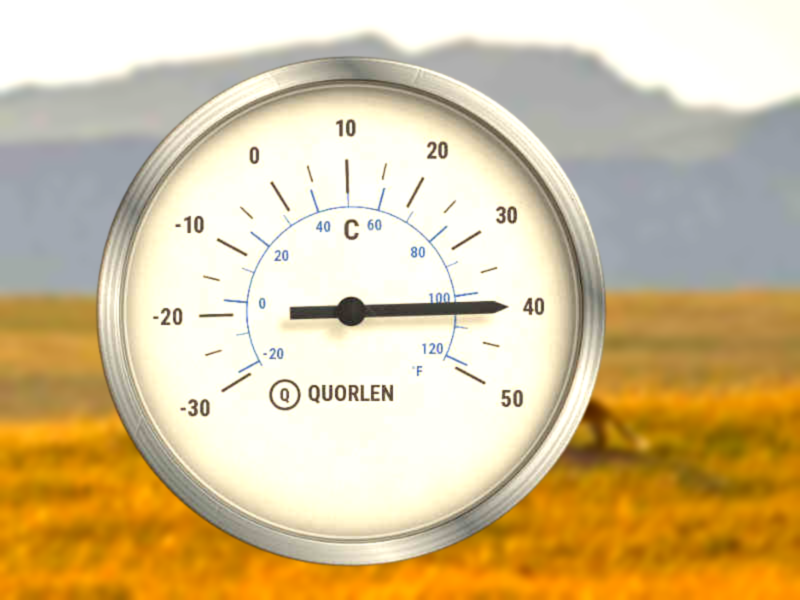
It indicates 40
